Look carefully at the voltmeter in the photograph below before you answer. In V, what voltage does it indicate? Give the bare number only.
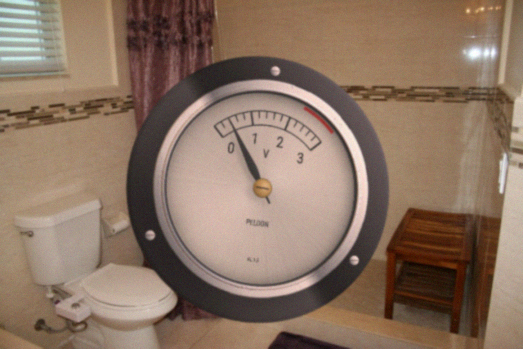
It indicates 0.4
